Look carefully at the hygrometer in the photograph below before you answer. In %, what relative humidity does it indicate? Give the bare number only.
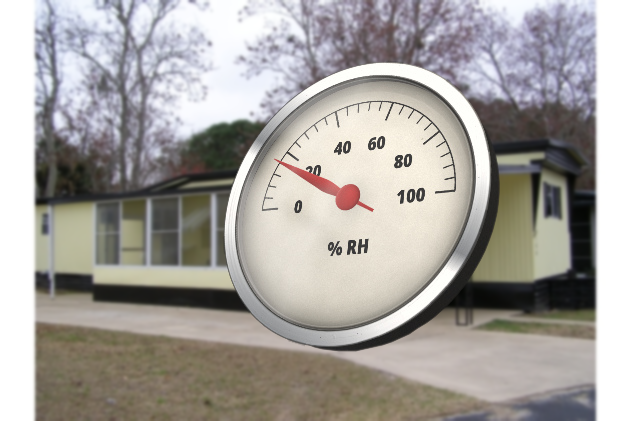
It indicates 16
